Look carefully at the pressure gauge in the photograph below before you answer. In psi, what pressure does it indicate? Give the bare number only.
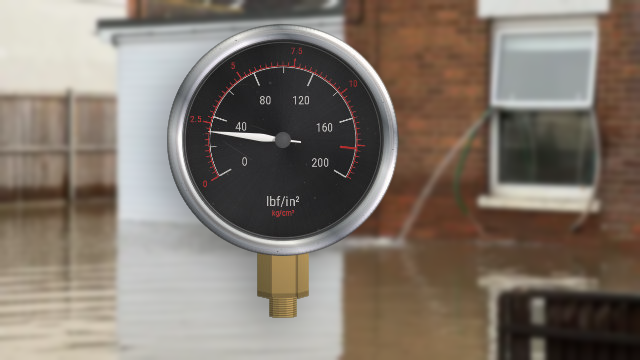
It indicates 30
